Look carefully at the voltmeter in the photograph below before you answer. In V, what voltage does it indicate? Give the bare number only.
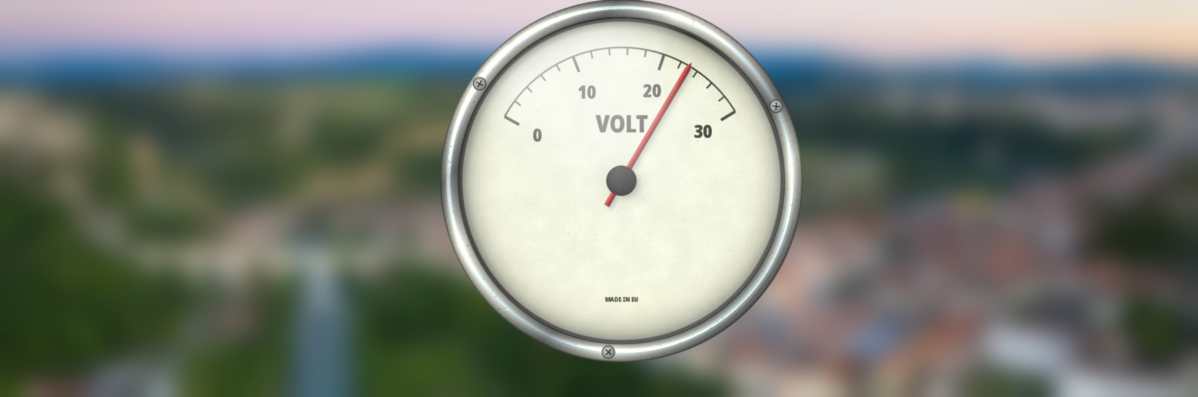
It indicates 23
